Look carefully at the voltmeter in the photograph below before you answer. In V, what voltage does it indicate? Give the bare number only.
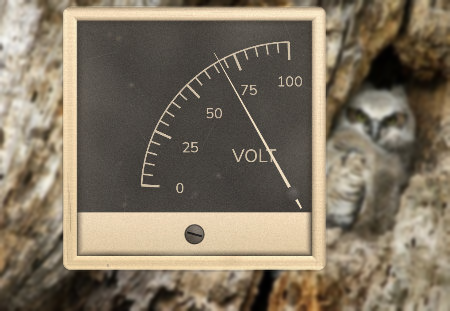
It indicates 67.5
